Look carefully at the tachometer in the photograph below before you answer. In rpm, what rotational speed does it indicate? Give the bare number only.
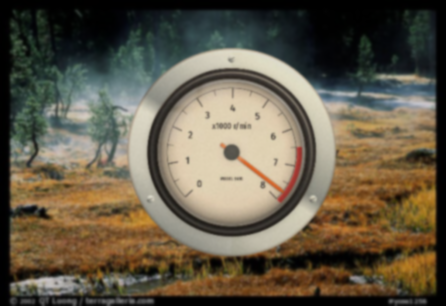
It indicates 7750
